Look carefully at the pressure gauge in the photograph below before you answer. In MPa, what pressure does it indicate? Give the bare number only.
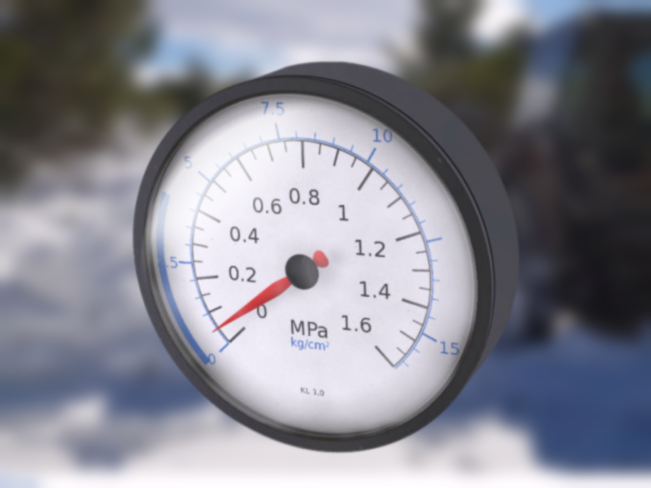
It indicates 0.05
